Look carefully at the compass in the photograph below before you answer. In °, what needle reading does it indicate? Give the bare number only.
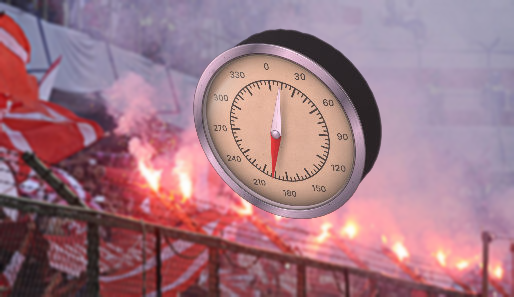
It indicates 195
